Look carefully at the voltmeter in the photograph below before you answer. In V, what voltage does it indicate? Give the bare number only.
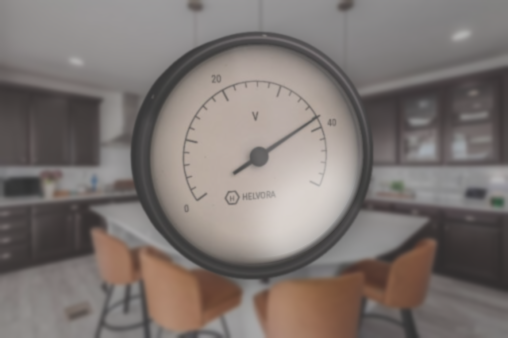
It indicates 38
